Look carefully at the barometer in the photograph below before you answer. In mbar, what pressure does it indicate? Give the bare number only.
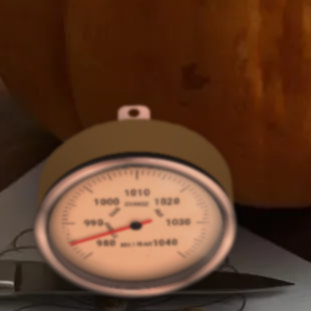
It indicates 985
